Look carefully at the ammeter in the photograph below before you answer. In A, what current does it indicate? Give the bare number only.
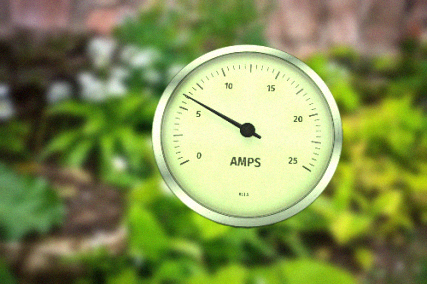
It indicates 6
